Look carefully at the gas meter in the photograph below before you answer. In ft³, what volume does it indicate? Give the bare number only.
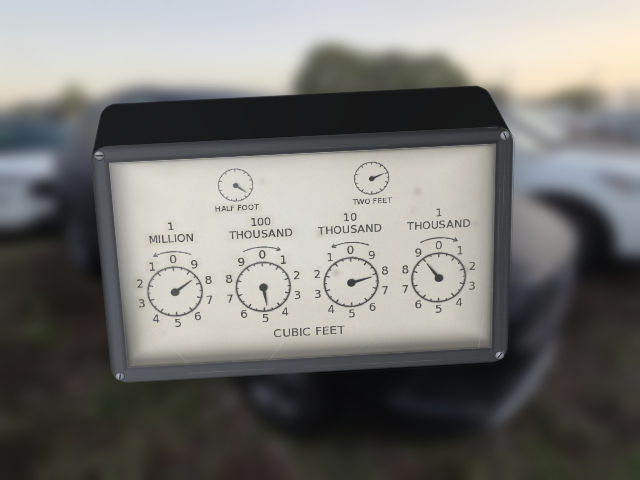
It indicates 847900
